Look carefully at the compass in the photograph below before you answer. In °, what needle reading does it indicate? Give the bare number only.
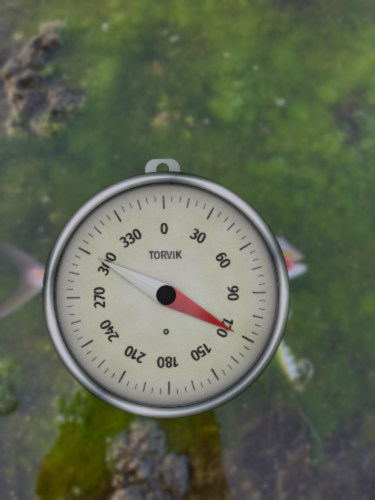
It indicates 120
